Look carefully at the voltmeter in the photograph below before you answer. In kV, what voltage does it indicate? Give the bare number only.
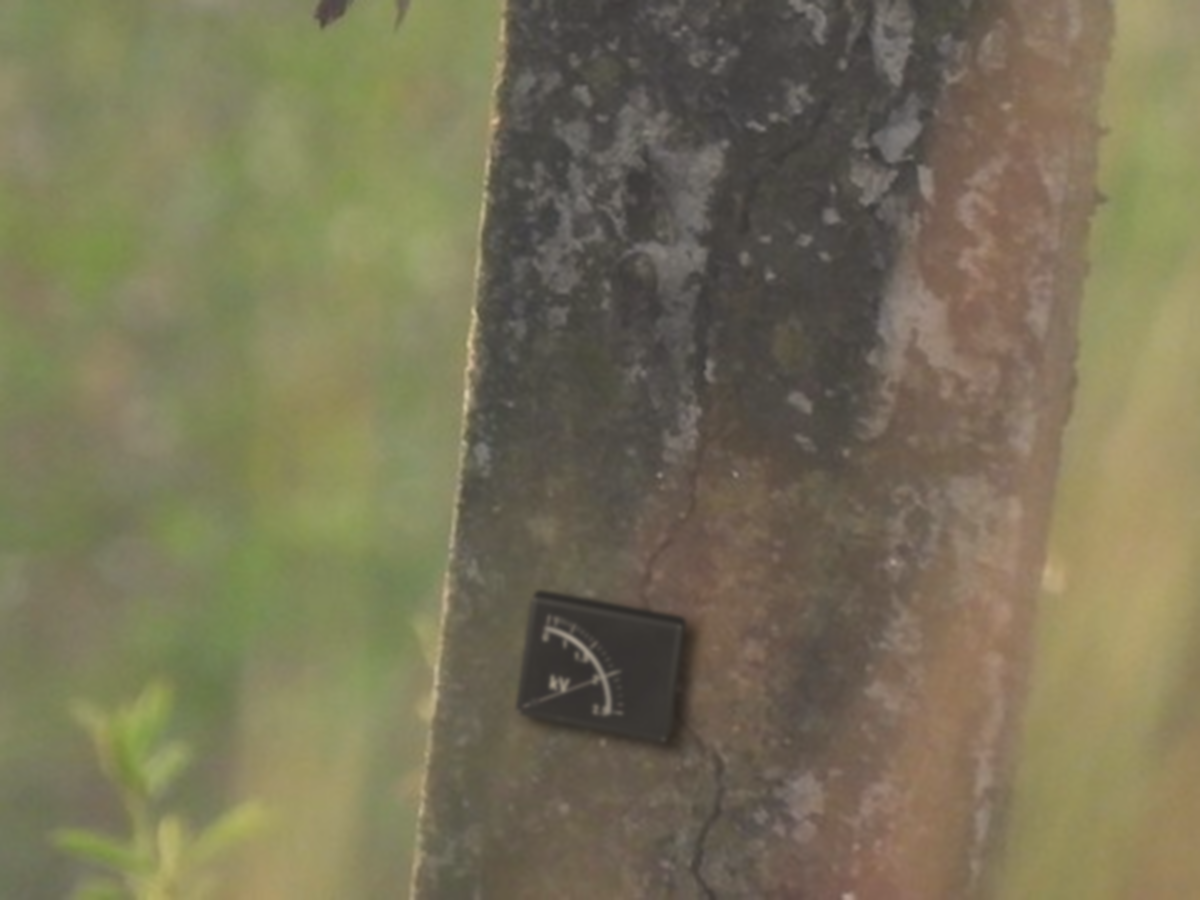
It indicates 2
